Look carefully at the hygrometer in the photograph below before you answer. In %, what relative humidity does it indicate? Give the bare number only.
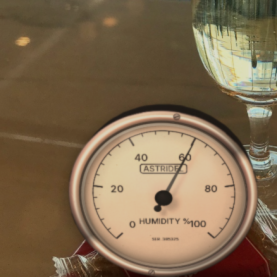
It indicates 60
